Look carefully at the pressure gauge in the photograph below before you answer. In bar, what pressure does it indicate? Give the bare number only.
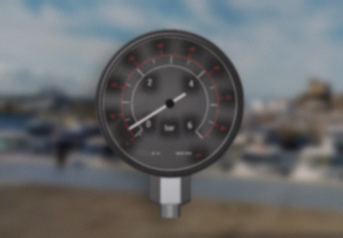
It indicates 0.25
